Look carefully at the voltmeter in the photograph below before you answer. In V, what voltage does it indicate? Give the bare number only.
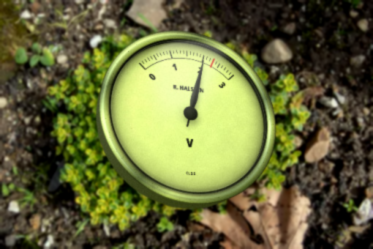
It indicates 2
